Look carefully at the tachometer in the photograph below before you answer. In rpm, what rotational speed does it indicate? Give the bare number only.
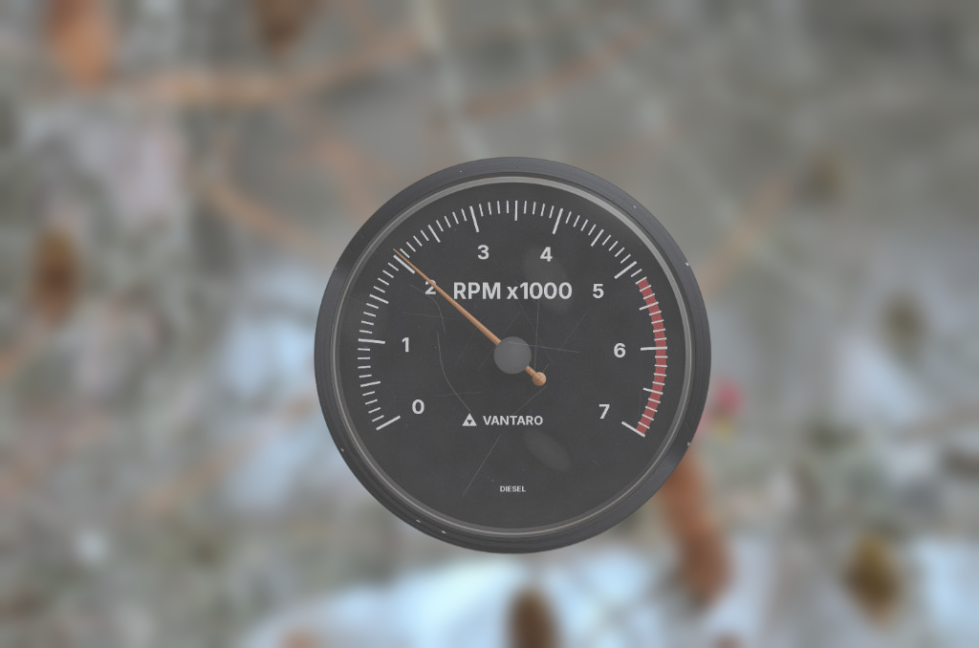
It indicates 2050
